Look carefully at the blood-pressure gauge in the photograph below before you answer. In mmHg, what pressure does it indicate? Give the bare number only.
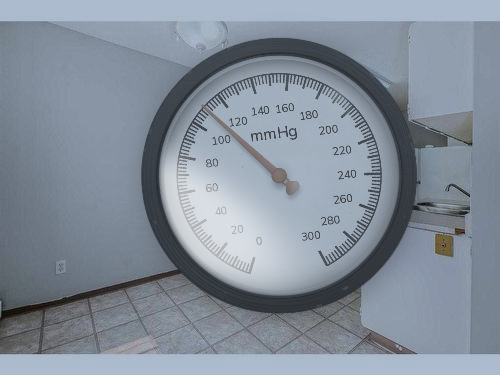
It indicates 110
